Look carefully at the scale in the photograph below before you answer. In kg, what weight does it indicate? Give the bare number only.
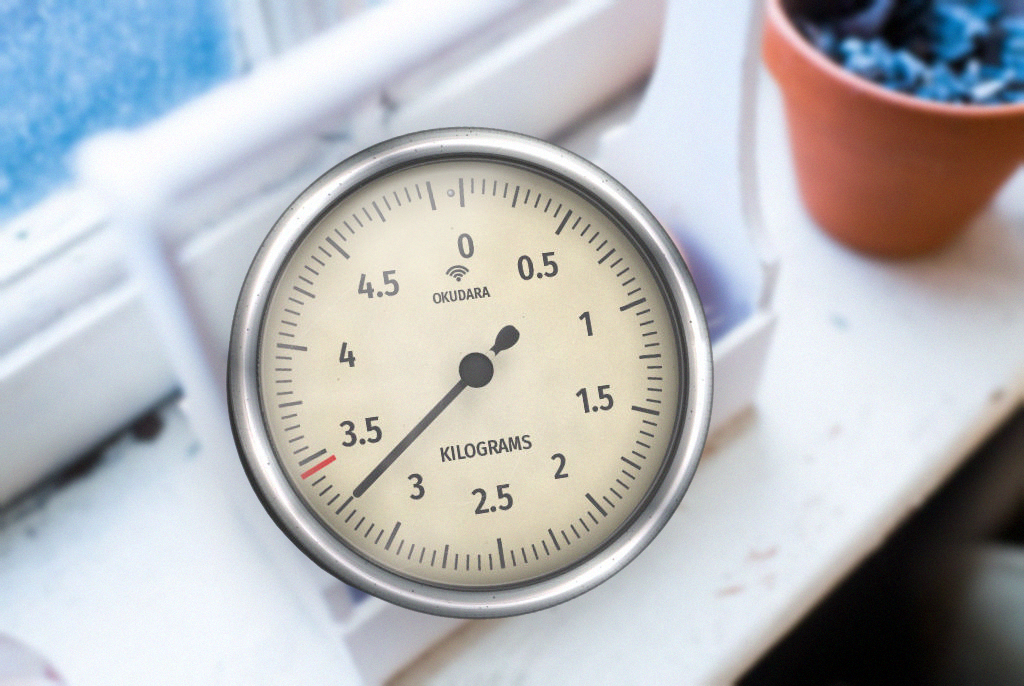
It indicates 3.25
